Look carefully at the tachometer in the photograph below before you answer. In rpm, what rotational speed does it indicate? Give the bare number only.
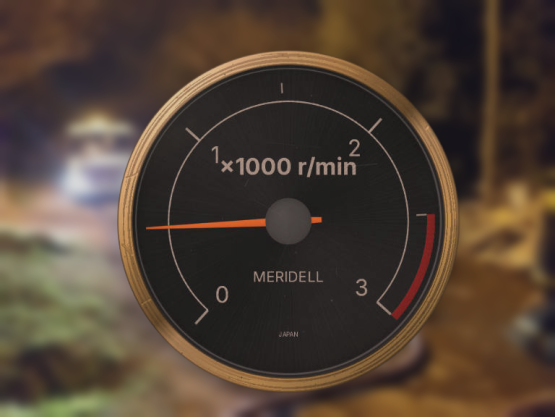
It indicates 500
